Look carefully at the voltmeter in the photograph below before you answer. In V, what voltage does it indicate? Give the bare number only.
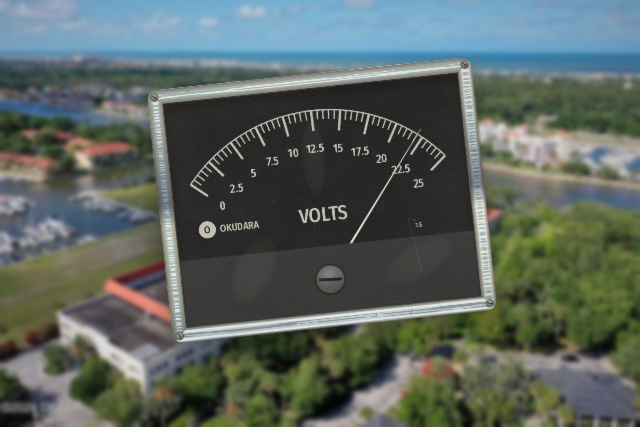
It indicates 22
